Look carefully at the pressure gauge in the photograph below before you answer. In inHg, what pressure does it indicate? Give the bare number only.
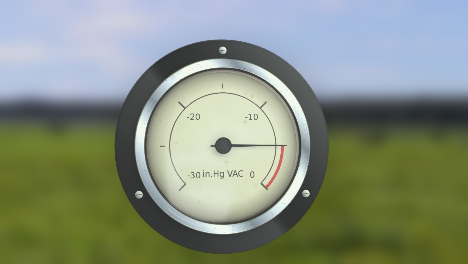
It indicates -5
